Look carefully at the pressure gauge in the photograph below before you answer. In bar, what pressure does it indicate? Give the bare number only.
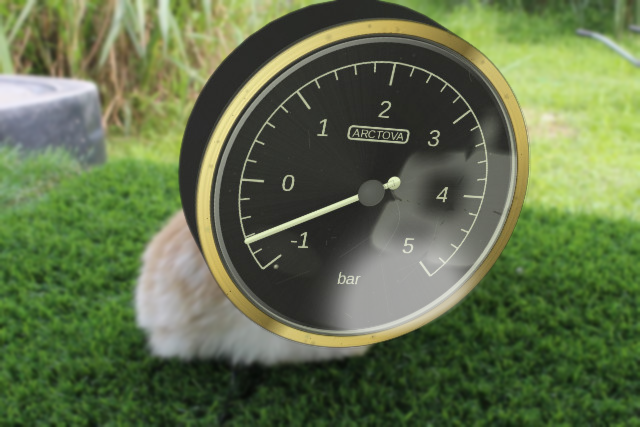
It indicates -0.6
